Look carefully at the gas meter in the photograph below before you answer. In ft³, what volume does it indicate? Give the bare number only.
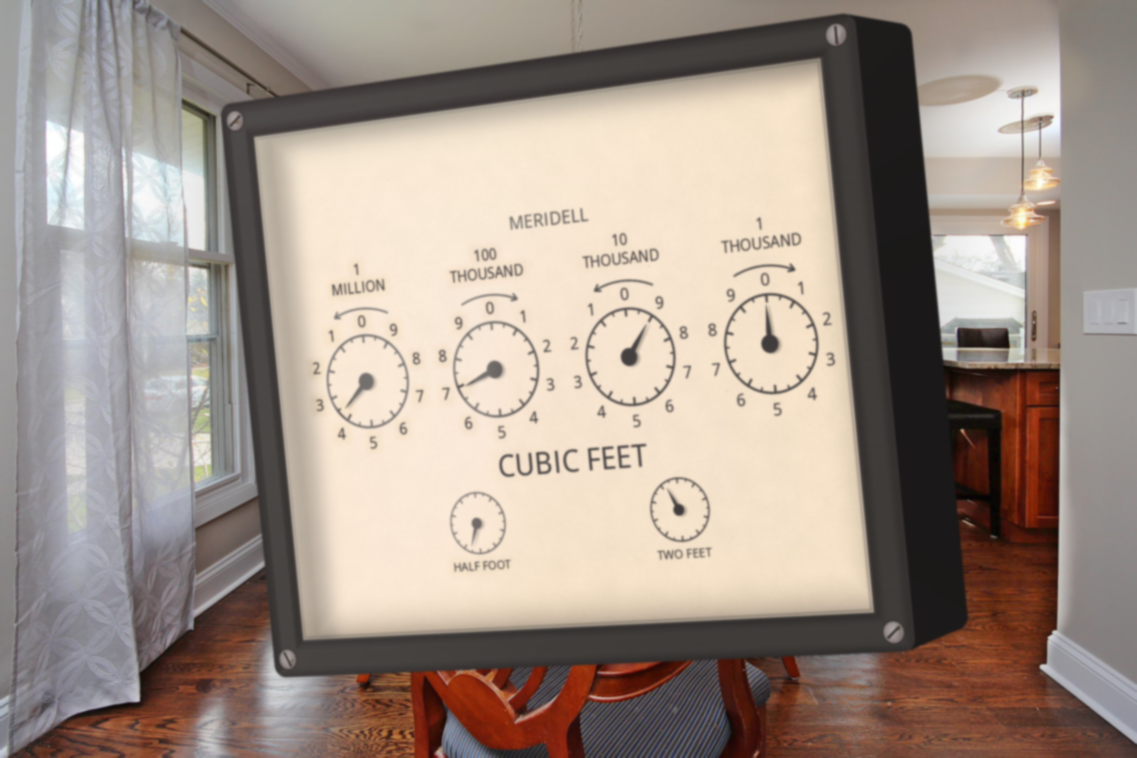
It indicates 369000
